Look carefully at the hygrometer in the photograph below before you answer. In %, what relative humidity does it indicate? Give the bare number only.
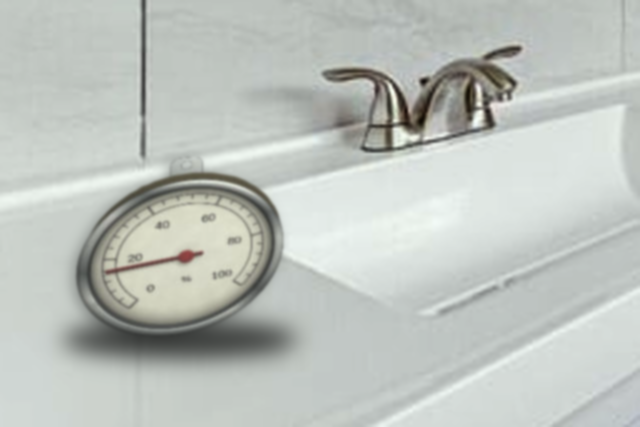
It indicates 16
